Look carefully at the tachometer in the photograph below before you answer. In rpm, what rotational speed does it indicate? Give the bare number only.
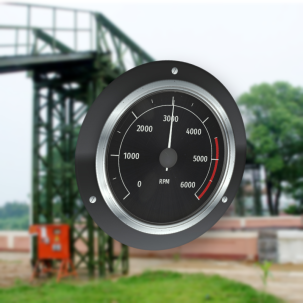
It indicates 3000
